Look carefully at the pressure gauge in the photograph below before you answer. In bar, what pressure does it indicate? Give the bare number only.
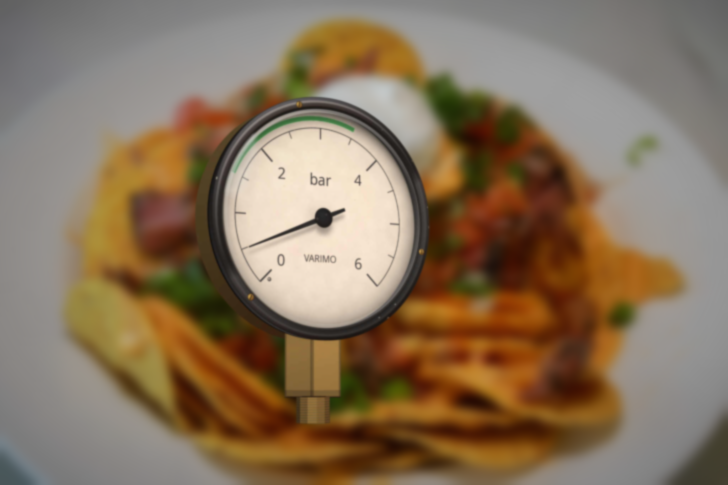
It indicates 0.5
